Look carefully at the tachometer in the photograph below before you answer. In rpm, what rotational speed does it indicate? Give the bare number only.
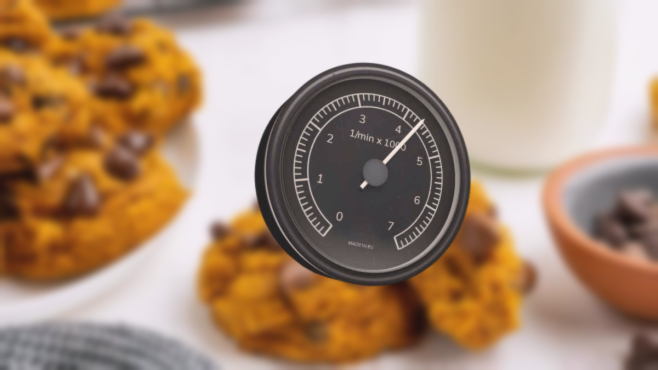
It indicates 4300
